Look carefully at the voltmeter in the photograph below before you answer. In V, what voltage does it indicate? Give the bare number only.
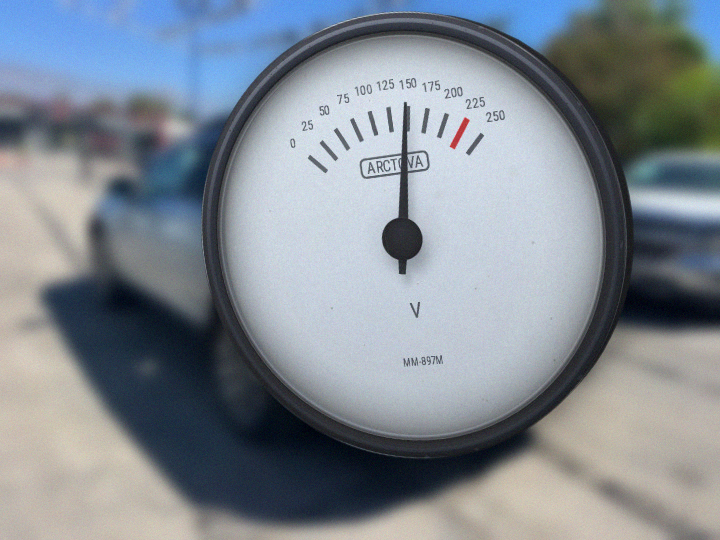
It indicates 150
